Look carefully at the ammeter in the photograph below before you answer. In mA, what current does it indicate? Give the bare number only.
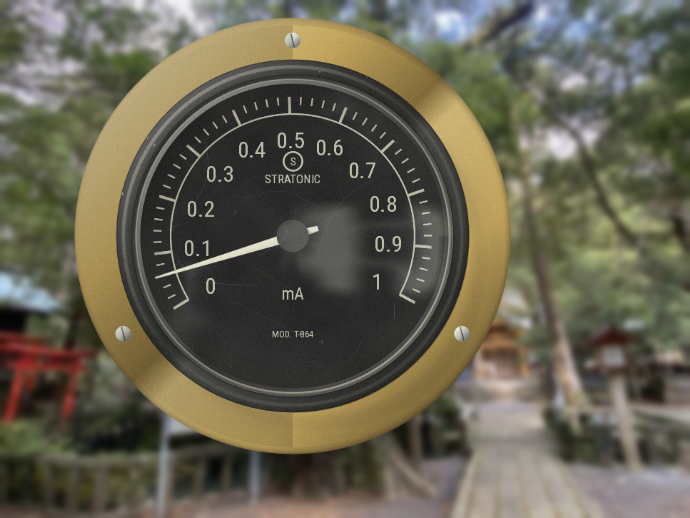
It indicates 0.06
